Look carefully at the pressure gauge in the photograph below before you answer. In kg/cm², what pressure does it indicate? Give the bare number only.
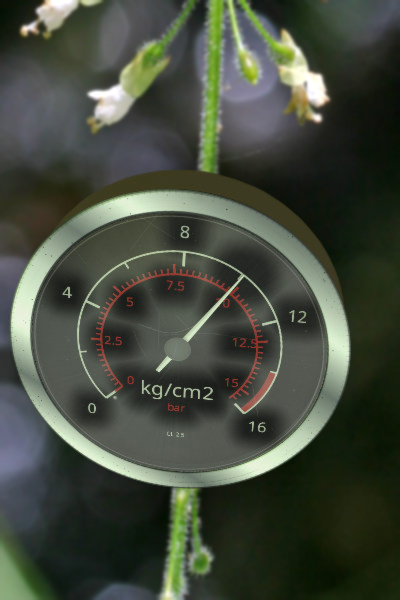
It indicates 10
